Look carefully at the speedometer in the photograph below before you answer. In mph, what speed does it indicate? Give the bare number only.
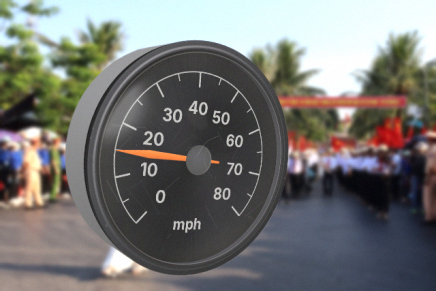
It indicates 15
